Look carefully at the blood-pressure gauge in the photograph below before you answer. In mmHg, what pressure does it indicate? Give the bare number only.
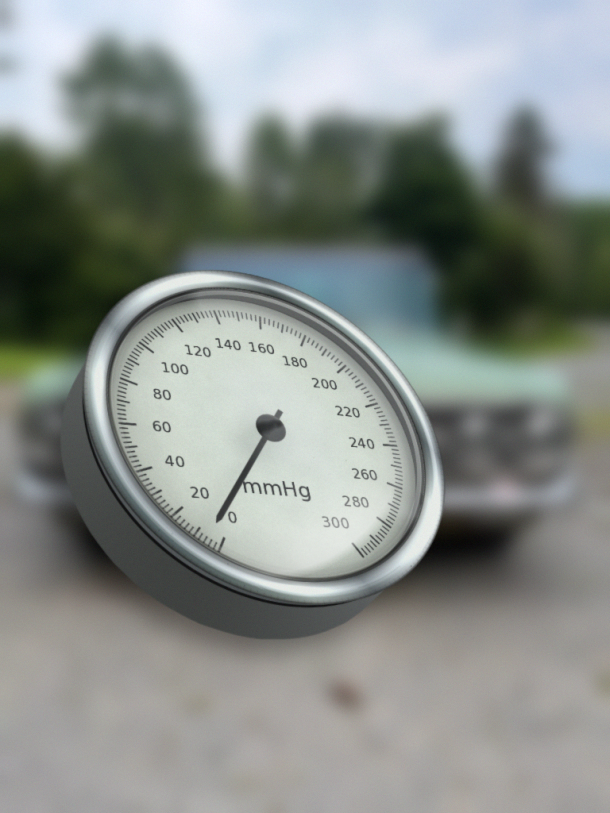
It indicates 6
